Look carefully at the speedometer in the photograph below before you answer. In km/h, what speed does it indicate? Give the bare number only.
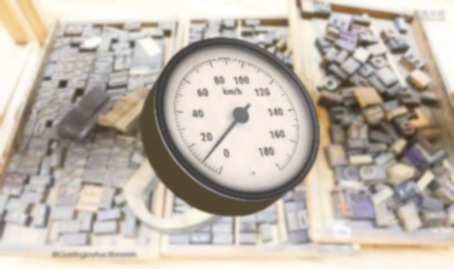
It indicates 10
